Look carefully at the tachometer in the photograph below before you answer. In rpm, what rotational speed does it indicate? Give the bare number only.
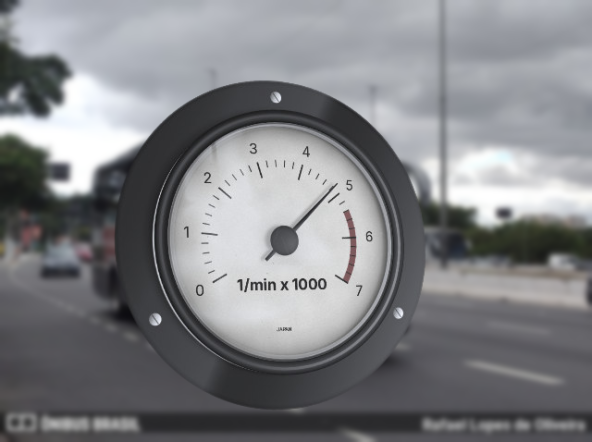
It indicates 4800
